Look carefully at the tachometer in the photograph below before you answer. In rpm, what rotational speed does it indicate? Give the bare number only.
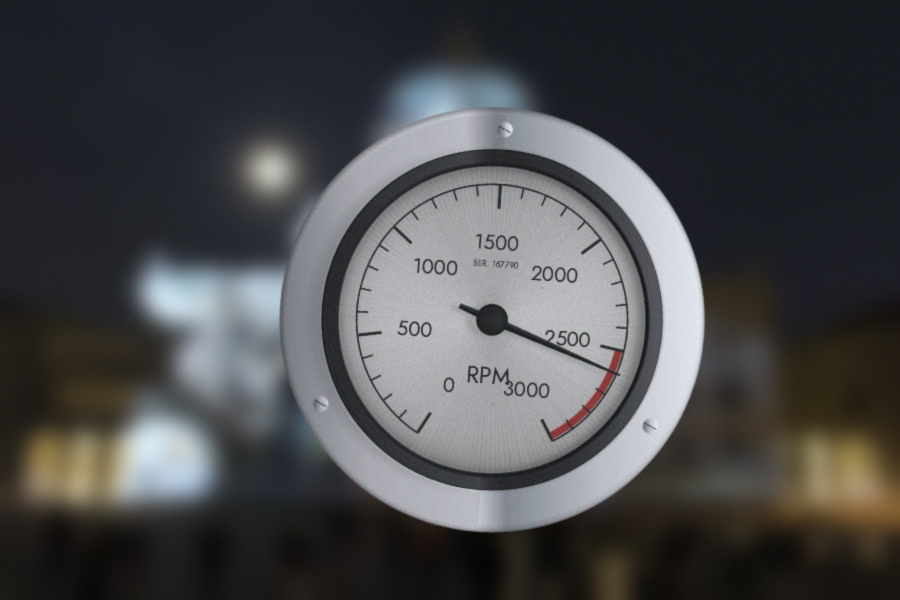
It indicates 2600
